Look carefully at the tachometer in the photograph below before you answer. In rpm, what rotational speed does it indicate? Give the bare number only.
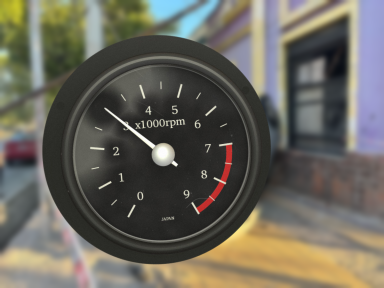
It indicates 3000
